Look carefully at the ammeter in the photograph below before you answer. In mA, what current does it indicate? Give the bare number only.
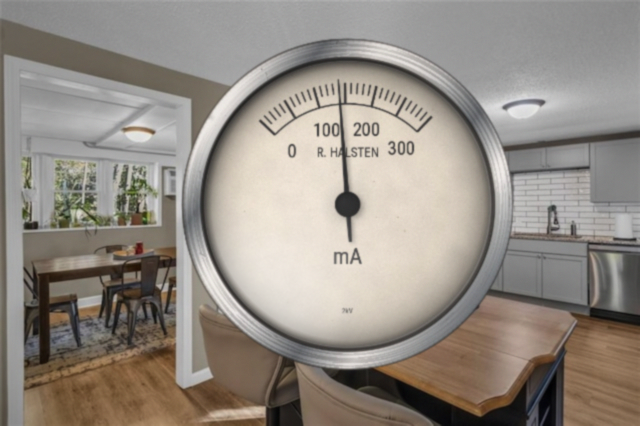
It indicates 140
